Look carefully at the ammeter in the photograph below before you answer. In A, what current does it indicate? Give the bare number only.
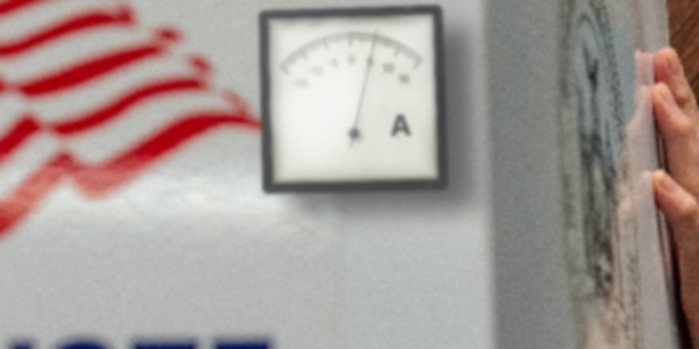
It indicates 5
